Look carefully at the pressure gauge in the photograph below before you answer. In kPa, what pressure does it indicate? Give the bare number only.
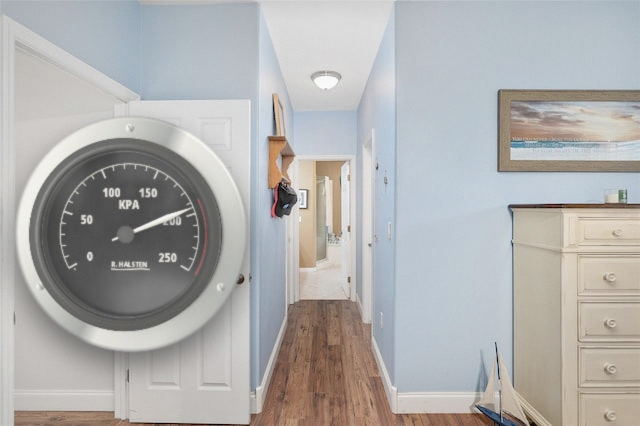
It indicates 195
